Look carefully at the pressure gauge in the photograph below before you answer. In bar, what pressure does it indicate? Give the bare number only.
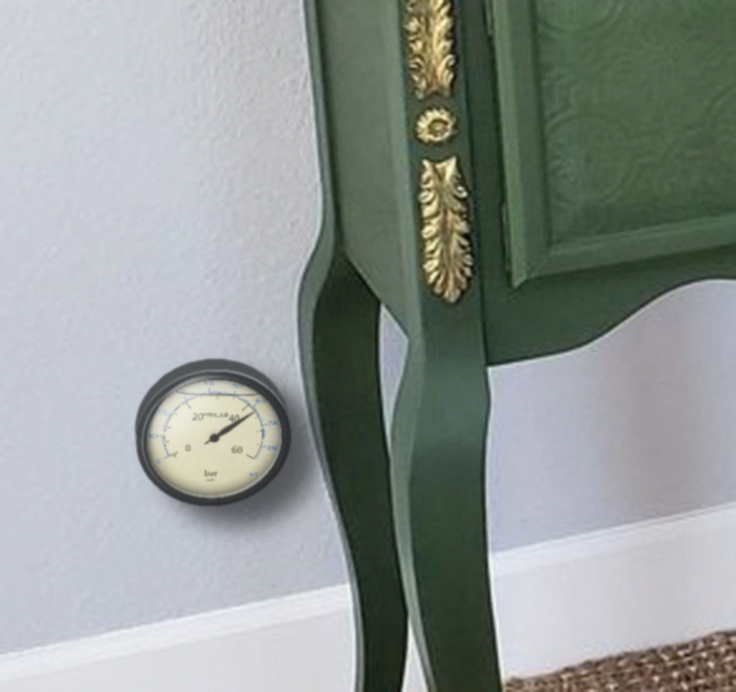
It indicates 42.5
